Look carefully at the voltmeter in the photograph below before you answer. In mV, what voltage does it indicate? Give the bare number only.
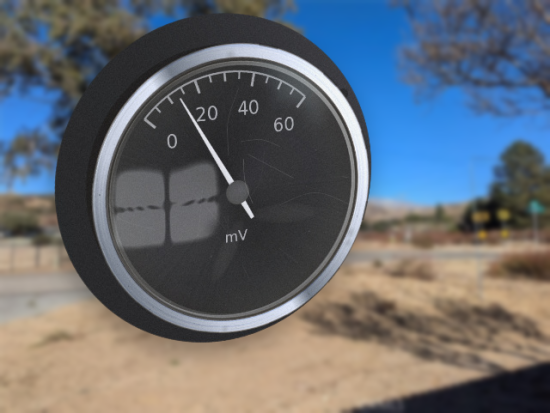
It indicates 12.5
